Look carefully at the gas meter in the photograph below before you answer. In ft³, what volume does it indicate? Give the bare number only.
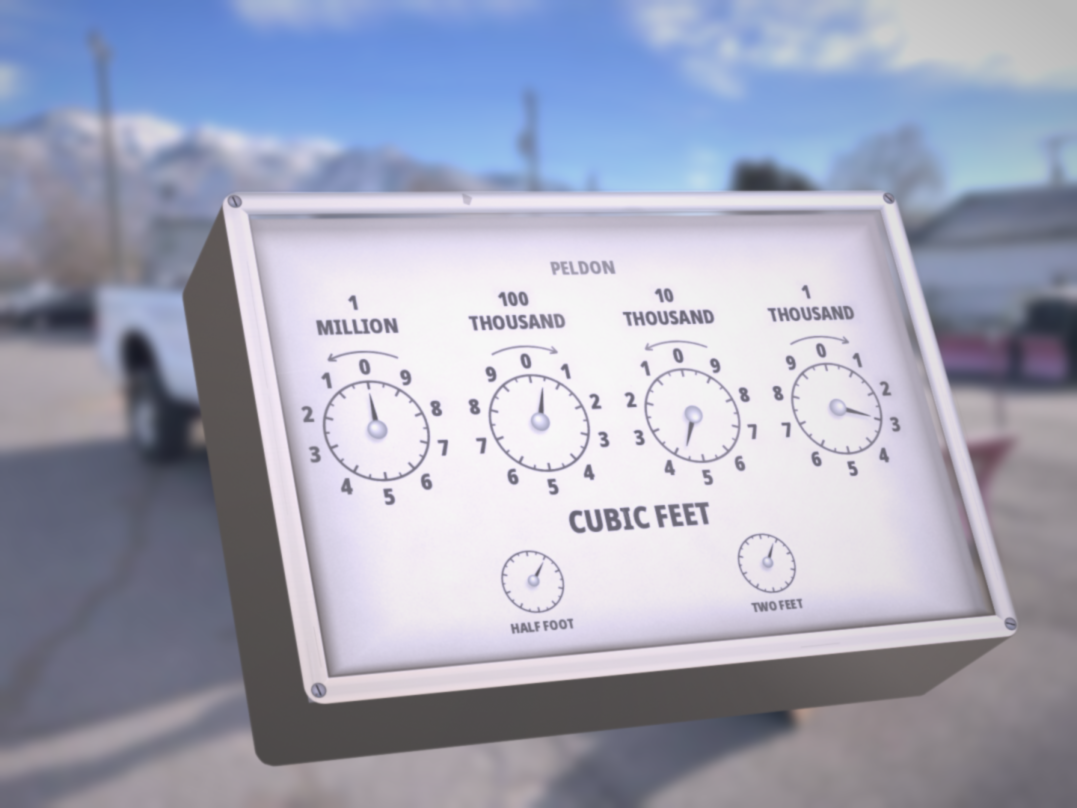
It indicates 4300
